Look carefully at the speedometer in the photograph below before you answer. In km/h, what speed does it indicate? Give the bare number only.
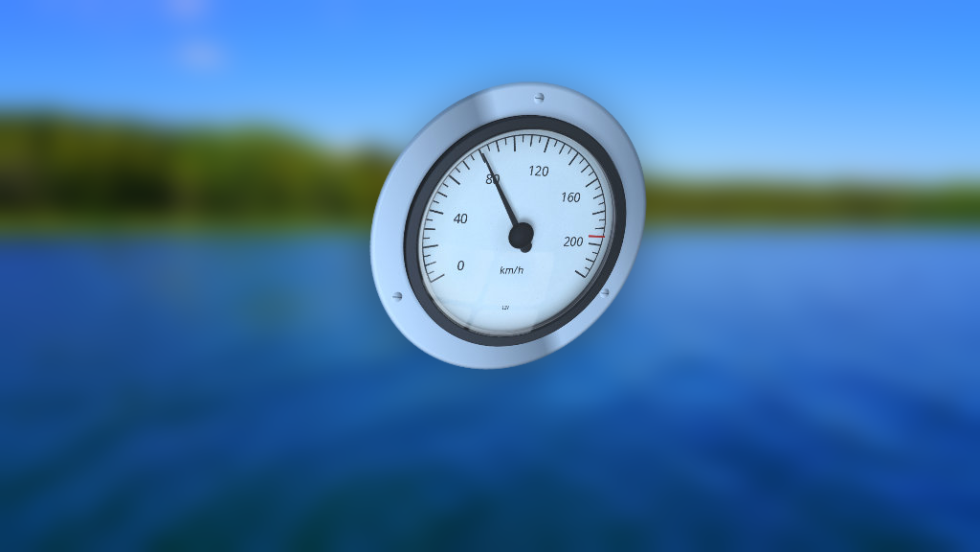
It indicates 80
